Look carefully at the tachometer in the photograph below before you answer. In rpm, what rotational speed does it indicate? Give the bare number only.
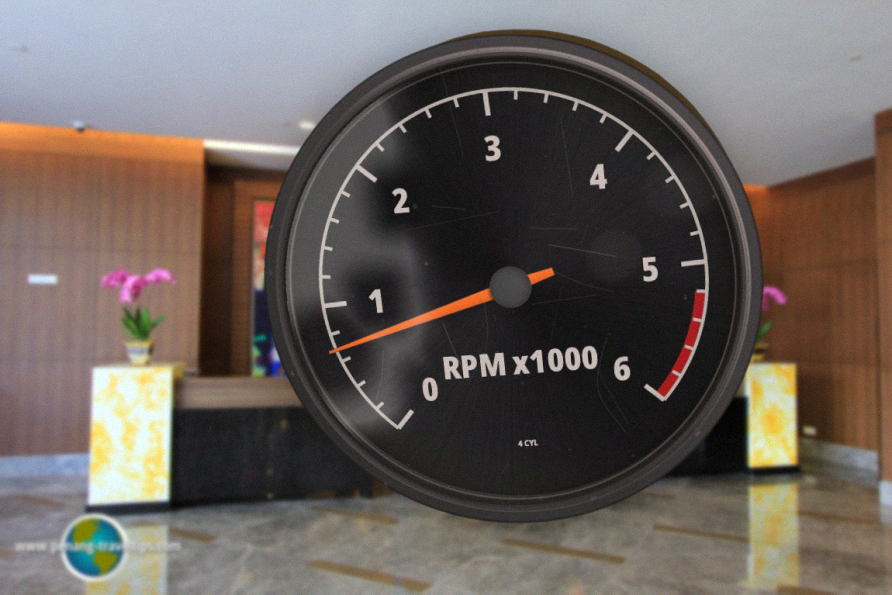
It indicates 700
